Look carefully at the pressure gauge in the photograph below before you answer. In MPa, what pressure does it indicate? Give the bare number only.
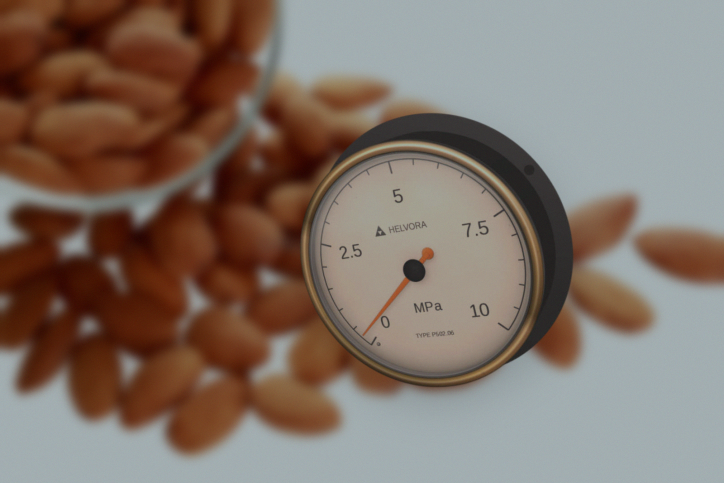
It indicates 0.25
